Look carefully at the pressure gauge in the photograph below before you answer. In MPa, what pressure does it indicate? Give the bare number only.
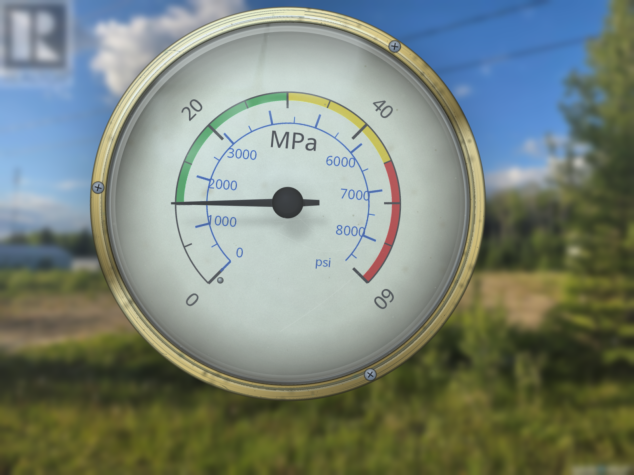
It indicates 10
